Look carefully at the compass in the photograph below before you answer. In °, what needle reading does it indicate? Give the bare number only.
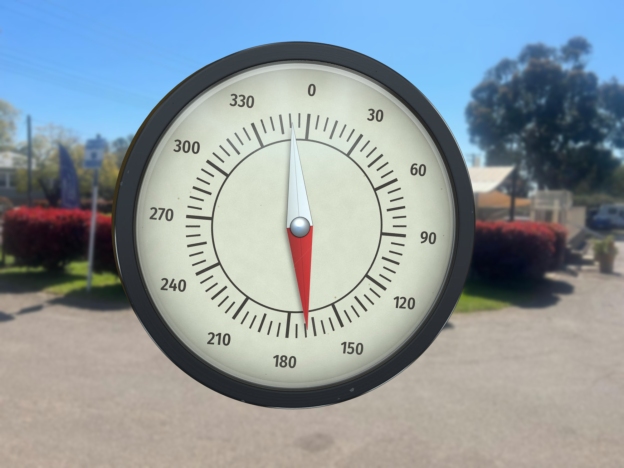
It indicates 170
